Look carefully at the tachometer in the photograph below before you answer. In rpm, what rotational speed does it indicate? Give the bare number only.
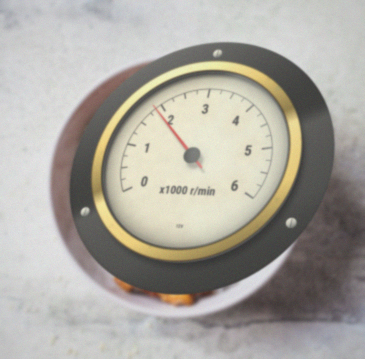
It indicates 1875
